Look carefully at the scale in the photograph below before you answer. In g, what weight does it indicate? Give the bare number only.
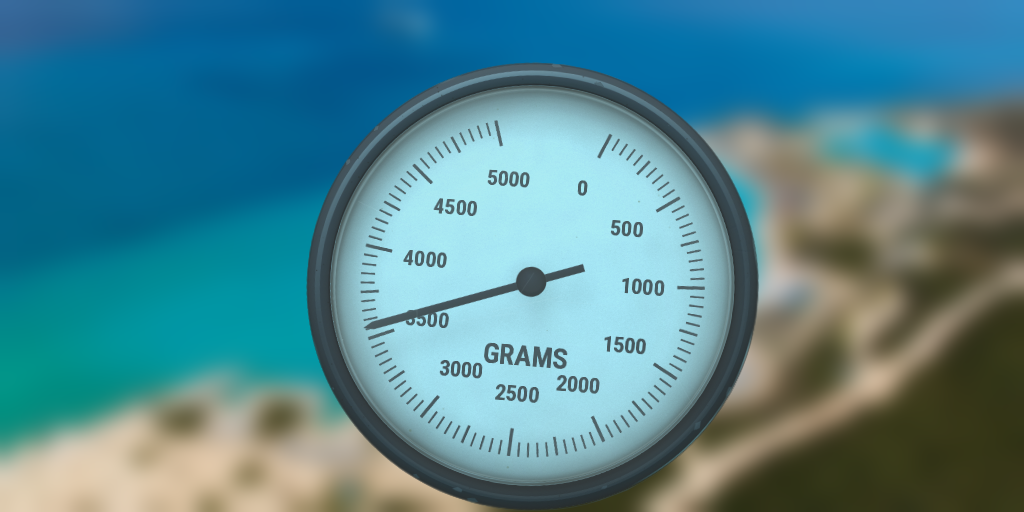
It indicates 3550
